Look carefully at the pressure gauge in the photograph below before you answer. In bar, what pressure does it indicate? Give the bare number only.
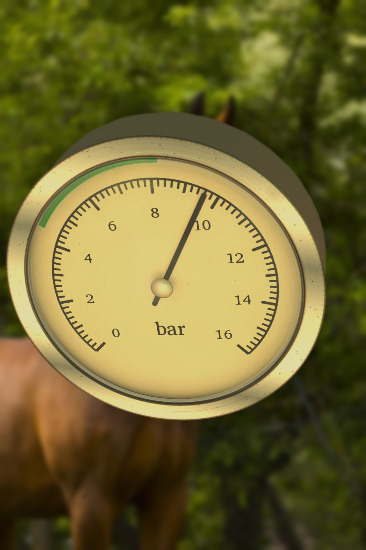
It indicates 9.6
